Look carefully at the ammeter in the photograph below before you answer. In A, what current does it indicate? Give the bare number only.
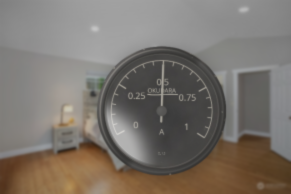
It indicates 0.5
